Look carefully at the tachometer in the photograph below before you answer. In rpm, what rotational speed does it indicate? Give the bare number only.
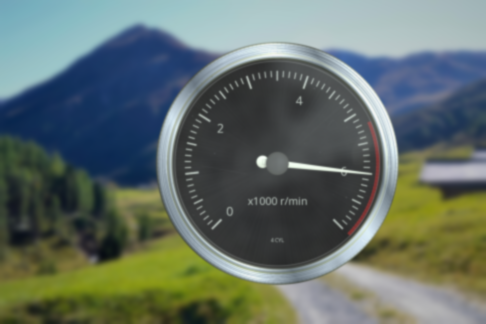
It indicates 6000
